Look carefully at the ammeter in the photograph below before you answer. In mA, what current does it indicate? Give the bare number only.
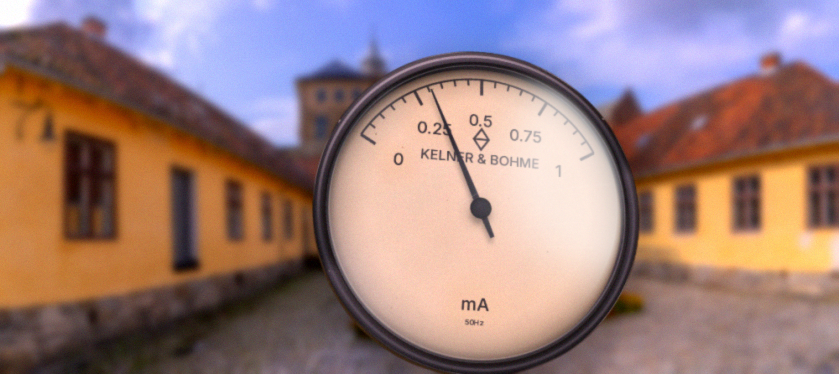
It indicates 0.3
